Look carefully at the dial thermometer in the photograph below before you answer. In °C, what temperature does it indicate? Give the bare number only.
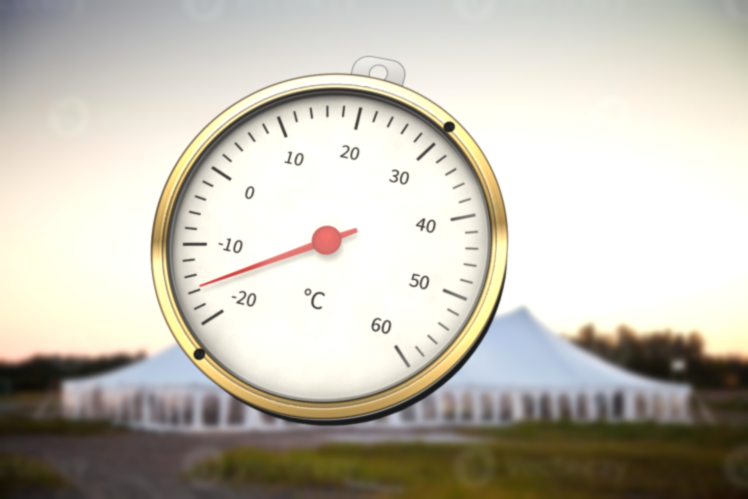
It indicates -16
